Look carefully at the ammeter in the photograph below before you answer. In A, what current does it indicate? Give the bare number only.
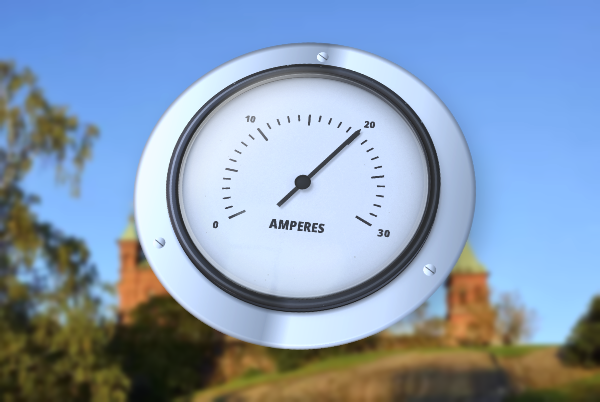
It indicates 20
